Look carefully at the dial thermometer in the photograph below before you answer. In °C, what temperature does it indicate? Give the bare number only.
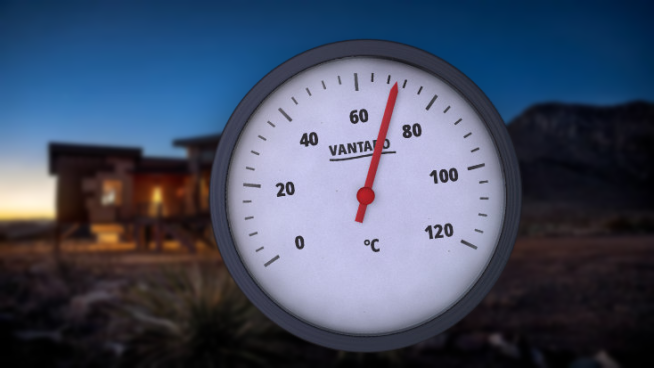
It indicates 70
